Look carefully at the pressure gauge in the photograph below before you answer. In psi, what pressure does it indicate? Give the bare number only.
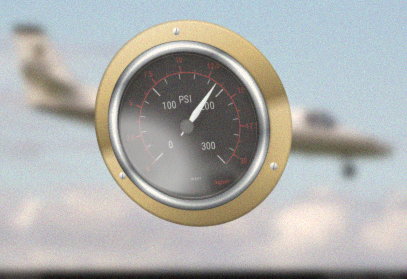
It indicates 190
